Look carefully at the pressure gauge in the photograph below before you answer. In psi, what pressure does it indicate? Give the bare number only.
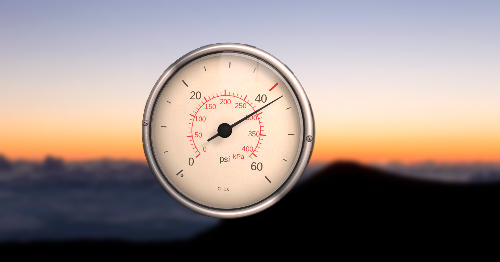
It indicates 42.5
